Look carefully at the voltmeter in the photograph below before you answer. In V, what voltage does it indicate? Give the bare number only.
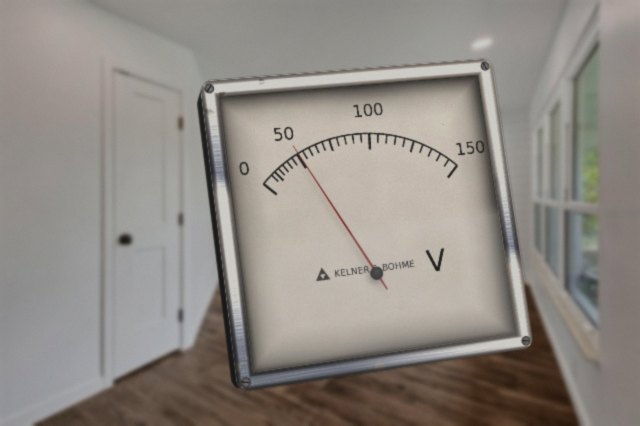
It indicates 50
